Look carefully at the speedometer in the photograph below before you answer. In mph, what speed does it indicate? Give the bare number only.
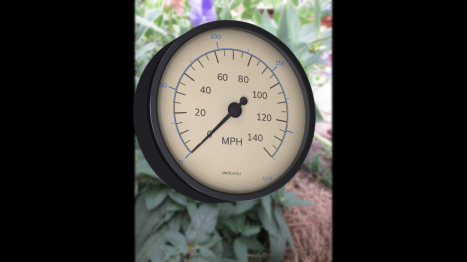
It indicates 0
